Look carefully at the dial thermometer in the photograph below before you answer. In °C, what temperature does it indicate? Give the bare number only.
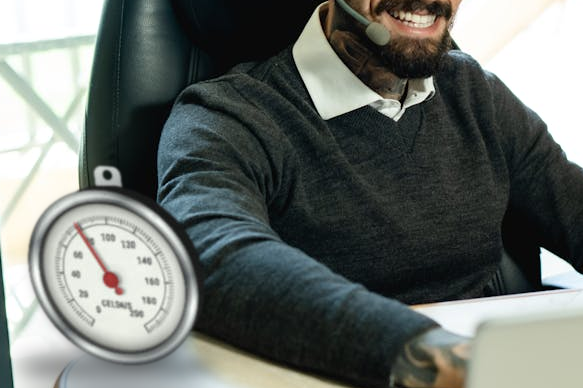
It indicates 80
